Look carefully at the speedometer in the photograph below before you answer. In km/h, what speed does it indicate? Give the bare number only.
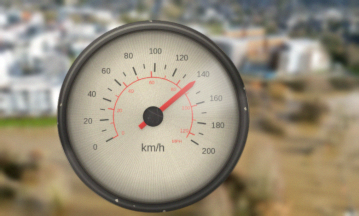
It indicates 140
